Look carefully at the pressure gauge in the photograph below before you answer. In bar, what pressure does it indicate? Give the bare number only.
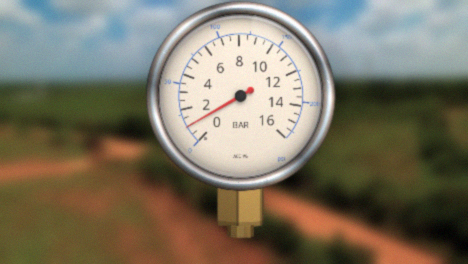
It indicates 1
